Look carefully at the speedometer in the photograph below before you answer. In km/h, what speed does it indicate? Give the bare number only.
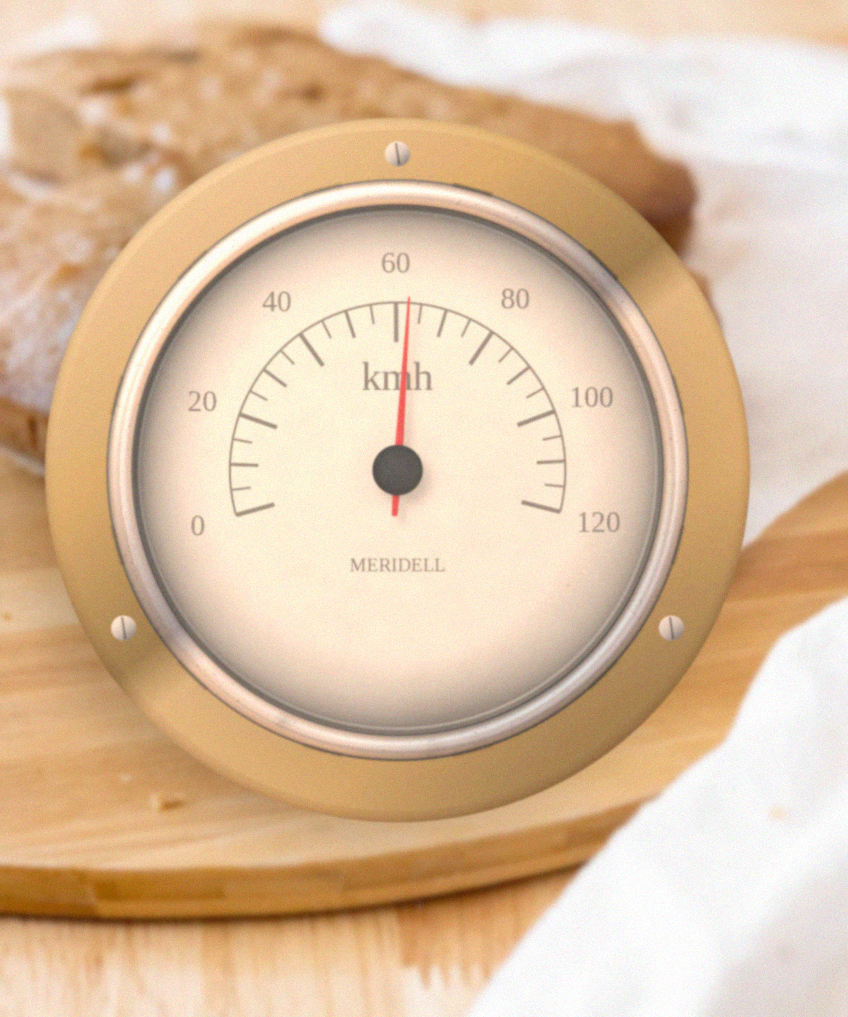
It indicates 62.5
